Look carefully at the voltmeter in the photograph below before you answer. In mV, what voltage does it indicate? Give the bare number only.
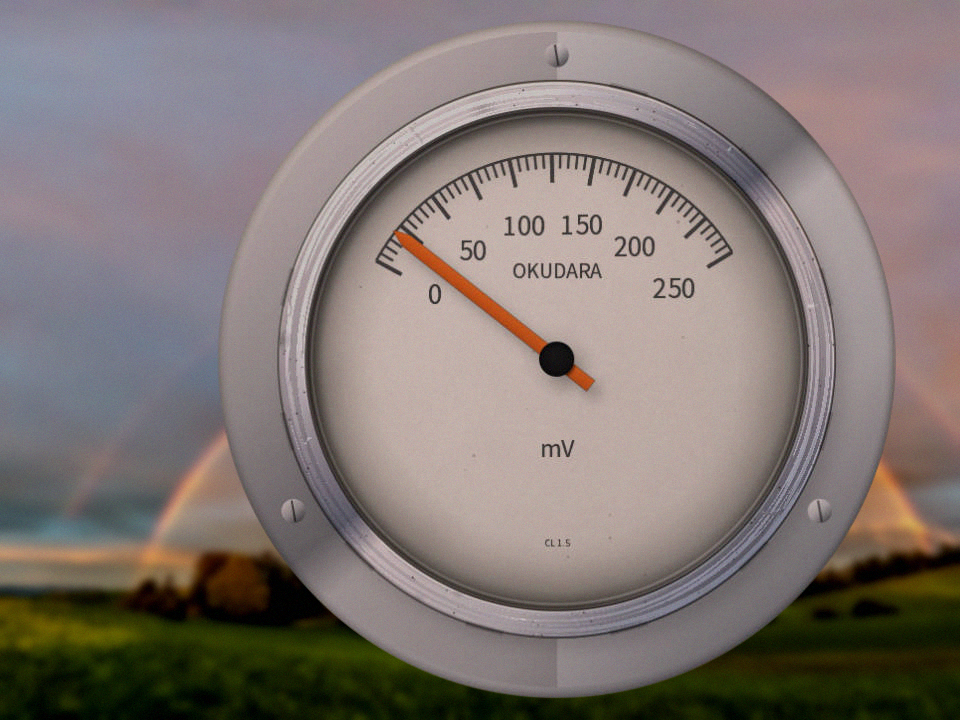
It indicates 20
